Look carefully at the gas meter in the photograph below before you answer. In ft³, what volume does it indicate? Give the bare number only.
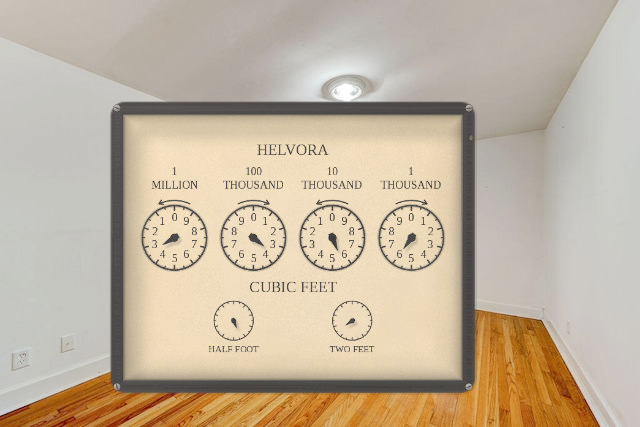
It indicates 335600
